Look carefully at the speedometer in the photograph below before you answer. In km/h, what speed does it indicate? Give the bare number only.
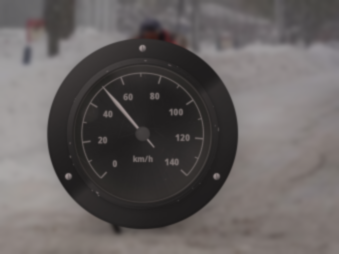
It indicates 50
